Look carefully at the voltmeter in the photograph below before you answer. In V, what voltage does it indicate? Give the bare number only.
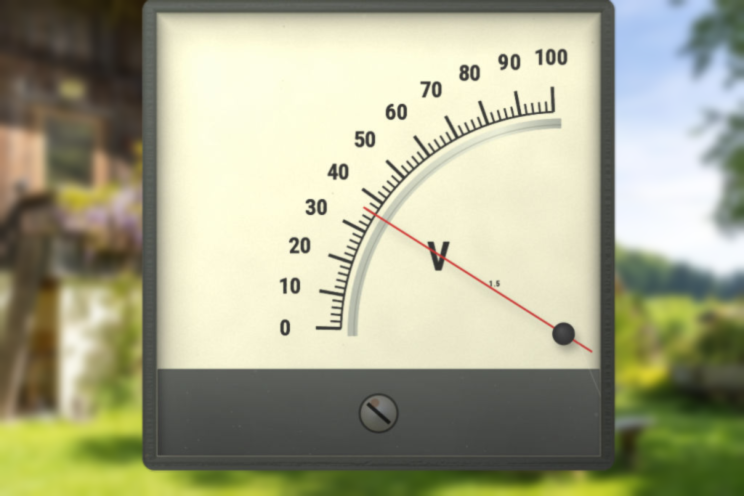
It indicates 36
